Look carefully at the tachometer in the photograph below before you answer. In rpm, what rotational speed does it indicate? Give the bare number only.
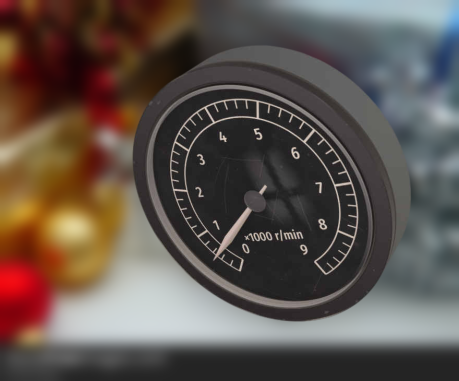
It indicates 500
